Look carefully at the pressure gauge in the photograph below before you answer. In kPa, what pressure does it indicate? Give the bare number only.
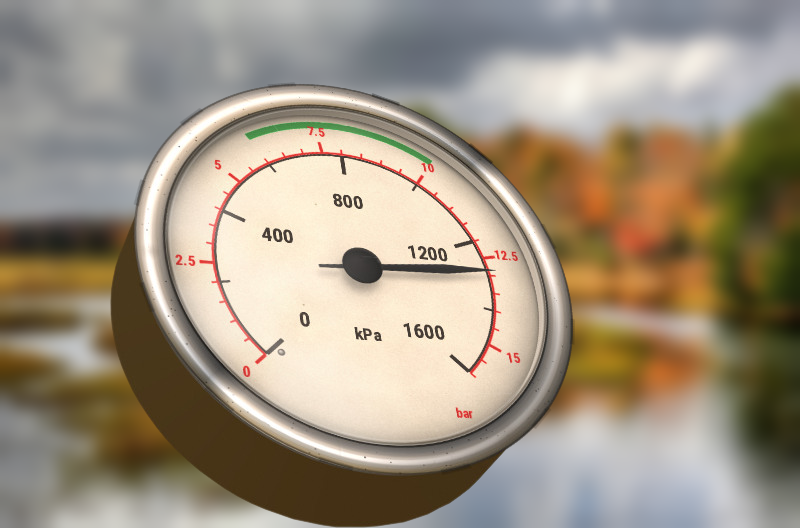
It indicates 1300
